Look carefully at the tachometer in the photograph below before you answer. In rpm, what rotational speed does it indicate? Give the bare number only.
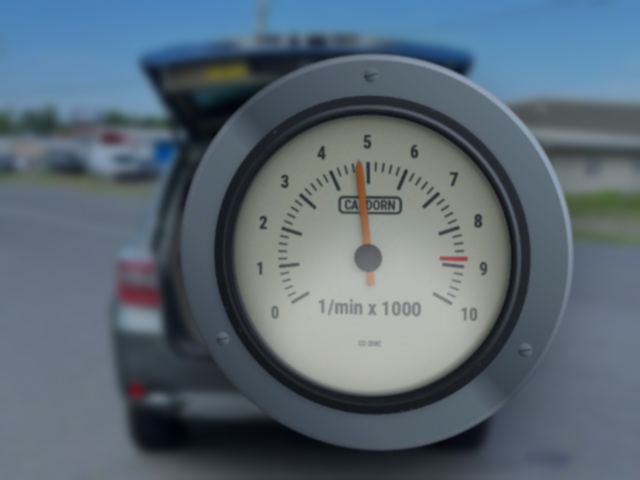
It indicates 4800
